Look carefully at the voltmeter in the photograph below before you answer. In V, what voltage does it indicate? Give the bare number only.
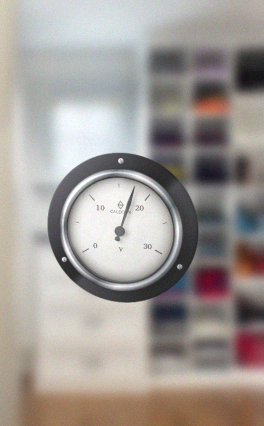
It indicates 17.5
